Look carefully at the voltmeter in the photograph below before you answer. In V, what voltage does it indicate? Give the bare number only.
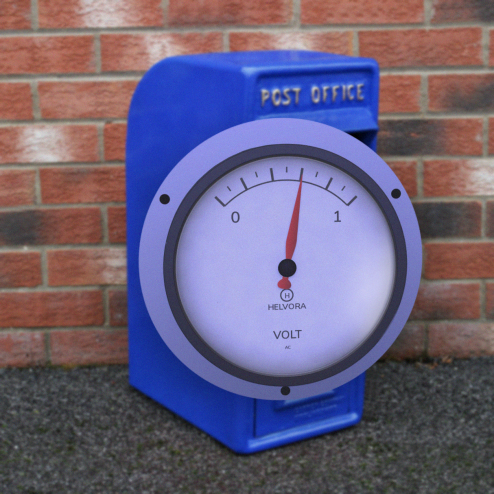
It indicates 0.6
